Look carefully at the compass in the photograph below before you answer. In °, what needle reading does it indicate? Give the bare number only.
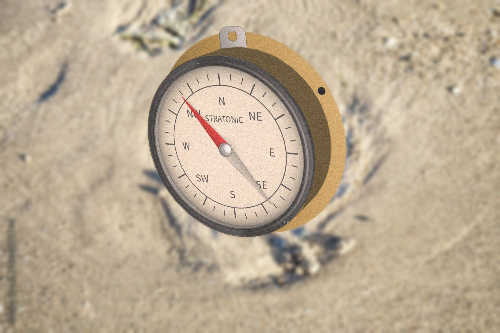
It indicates 320
